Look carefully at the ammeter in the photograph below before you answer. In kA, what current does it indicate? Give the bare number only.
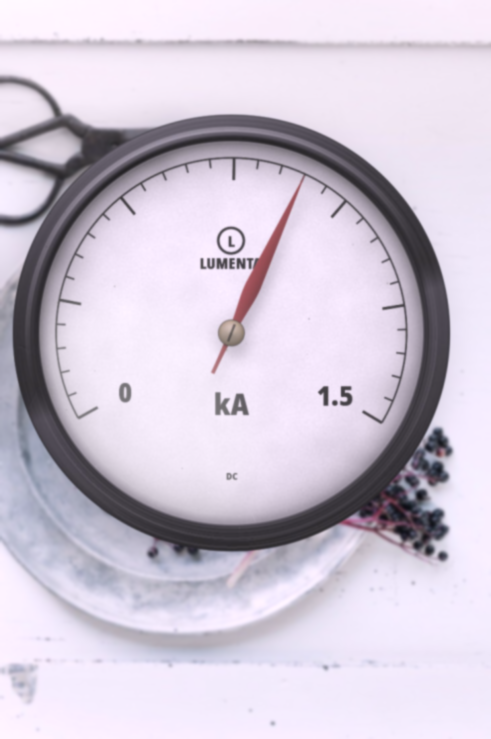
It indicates 0.9
